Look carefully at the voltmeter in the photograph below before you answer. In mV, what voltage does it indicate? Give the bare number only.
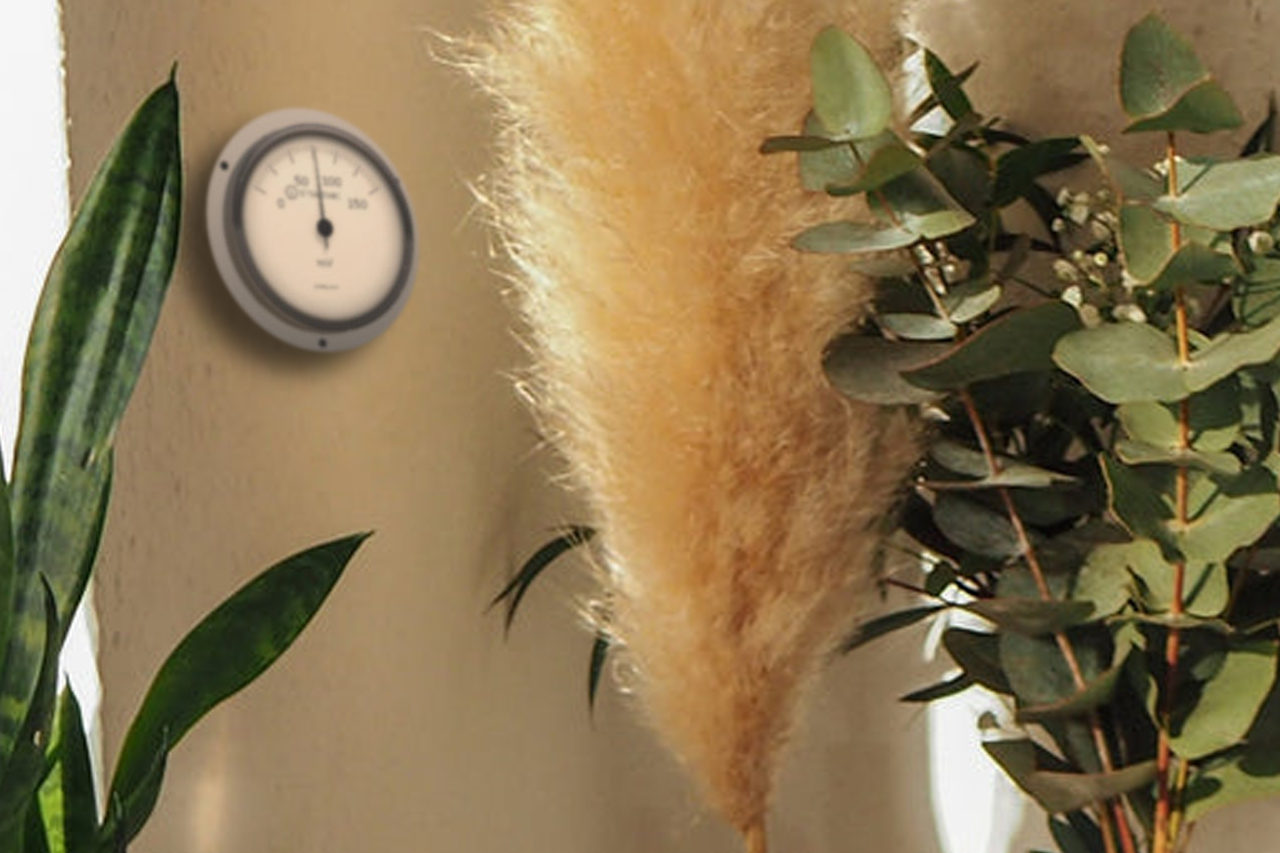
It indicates 75
